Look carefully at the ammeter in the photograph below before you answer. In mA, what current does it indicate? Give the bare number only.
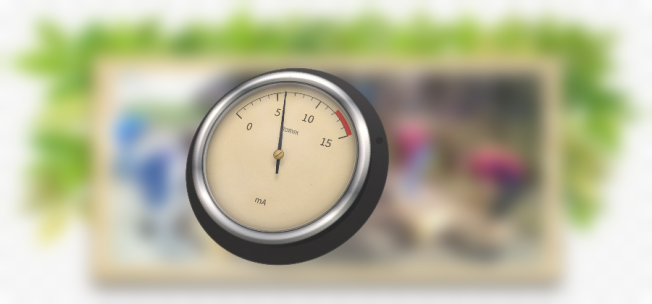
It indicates 6
